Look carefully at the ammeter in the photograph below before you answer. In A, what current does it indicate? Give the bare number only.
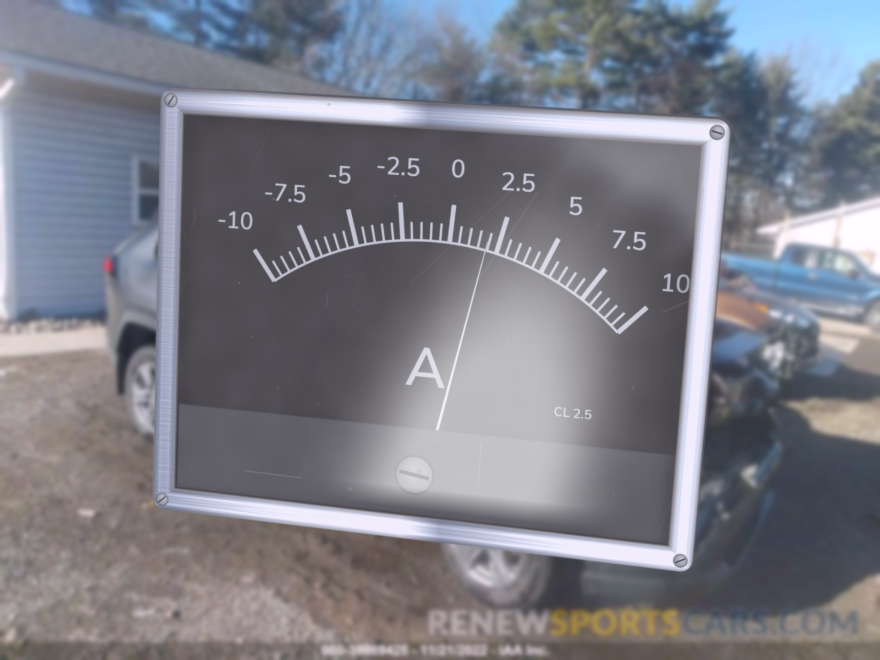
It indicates 2
